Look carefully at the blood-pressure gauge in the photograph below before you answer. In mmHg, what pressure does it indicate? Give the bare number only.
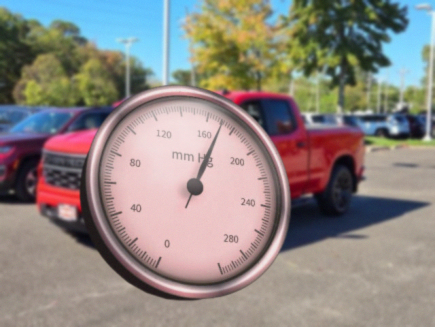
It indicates 170
